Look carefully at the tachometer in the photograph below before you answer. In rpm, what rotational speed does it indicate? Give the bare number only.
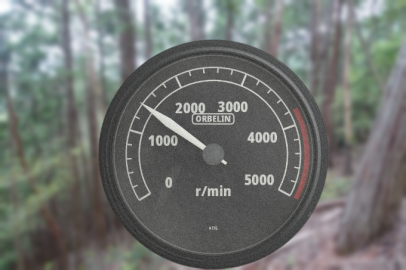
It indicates 1400
